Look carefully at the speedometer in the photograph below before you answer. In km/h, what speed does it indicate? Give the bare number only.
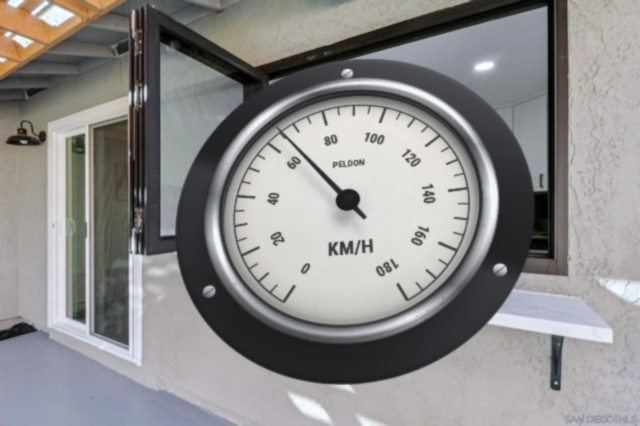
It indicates 65
